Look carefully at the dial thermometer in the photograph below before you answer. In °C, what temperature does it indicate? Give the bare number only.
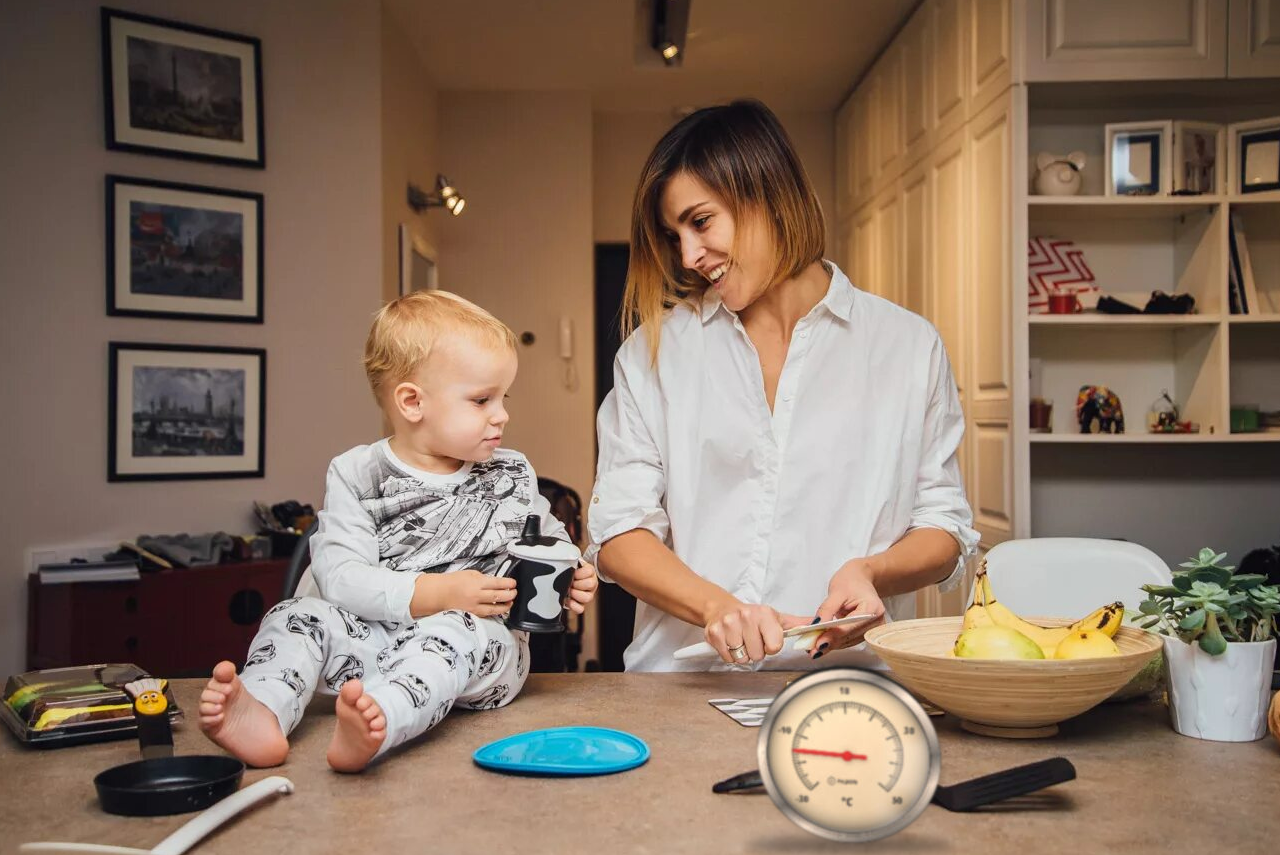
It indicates -15
